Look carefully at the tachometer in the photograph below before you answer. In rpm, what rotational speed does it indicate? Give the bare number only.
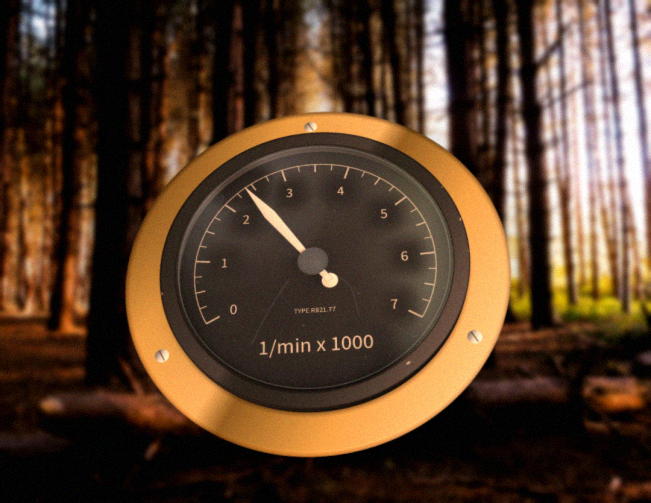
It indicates 2375
